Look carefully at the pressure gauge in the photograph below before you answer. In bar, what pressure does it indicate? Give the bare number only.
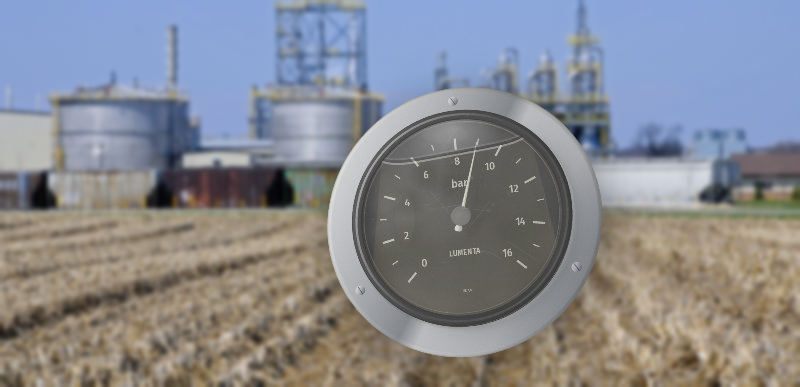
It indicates 9
